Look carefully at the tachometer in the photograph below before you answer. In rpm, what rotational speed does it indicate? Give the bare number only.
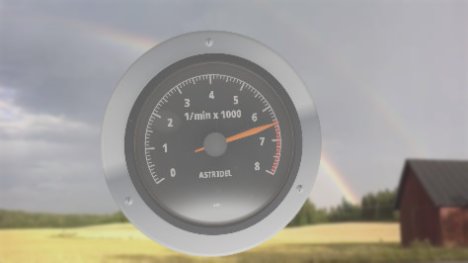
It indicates 6500
